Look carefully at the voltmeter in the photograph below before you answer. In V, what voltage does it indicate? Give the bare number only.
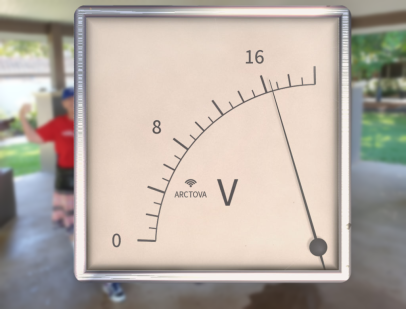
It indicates 16.5
